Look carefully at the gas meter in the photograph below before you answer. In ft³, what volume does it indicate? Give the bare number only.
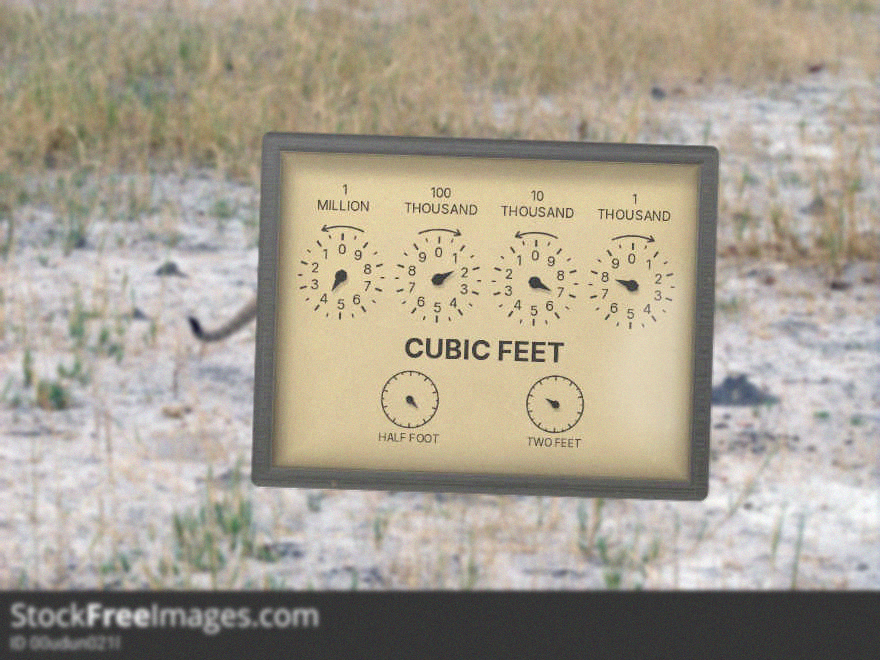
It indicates 416800
